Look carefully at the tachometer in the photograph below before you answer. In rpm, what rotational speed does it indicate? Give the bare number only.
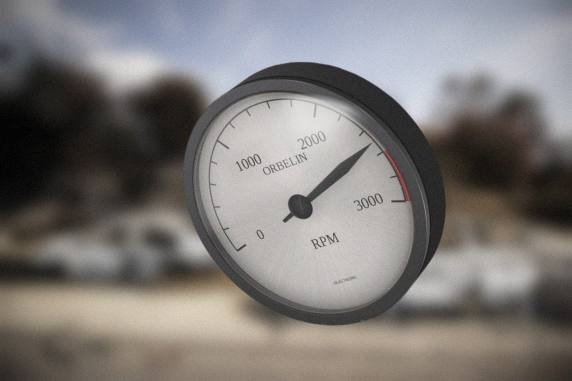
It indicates 2500
